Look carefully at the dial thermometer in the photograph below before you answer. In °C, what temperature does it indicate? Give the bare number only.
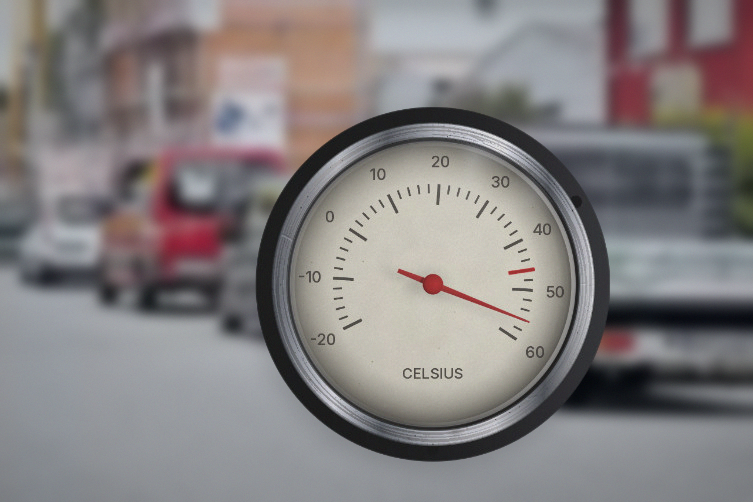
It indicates 56
